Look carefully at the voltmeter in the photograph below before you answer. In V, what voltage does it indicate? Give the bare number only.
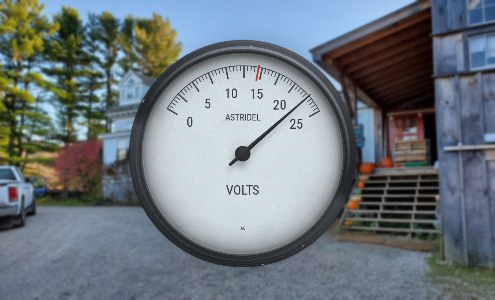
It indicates 22.5
